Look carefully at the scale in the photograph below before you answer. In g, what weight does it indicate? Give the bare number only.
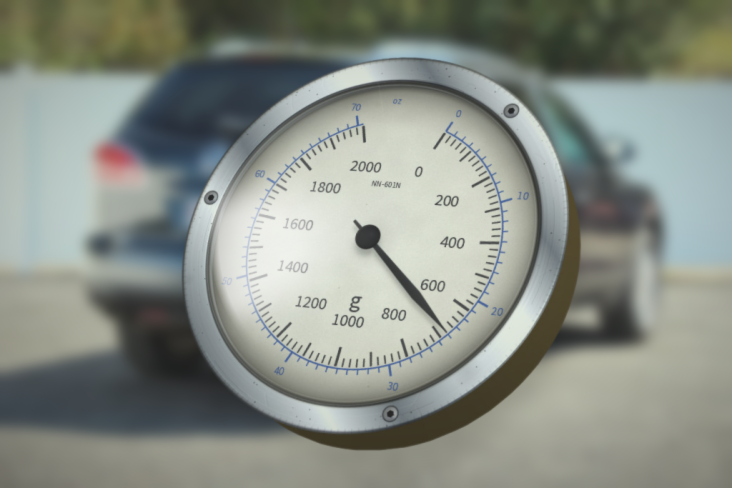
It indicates 680
